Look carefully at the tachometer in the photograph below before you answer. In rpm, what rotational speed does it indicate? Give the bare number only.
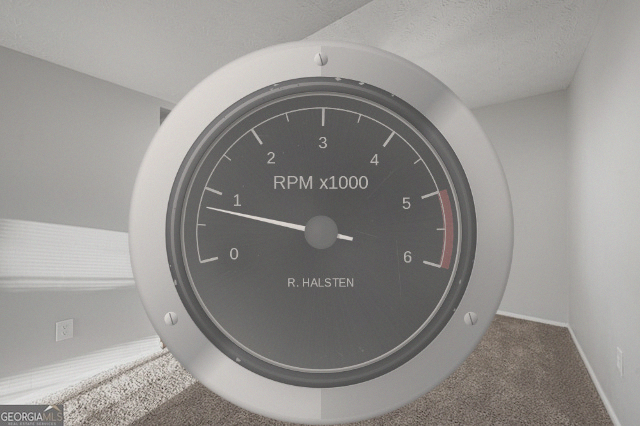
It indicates 750
